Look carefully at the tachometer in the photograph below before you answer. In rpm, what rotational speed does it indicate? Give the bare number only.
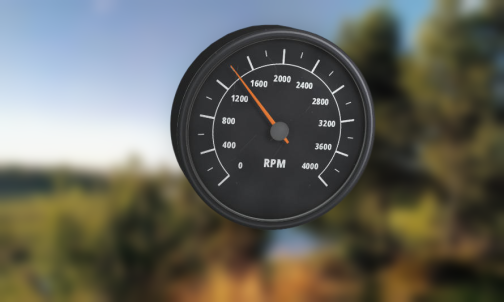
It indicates 1400
